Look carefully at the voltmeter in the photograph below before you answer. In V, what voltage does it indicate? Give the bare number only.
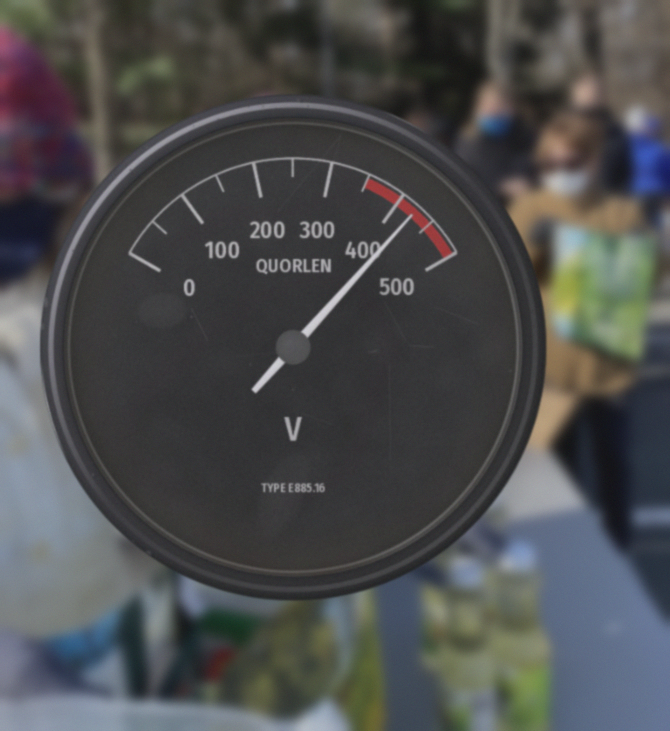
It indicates 425
